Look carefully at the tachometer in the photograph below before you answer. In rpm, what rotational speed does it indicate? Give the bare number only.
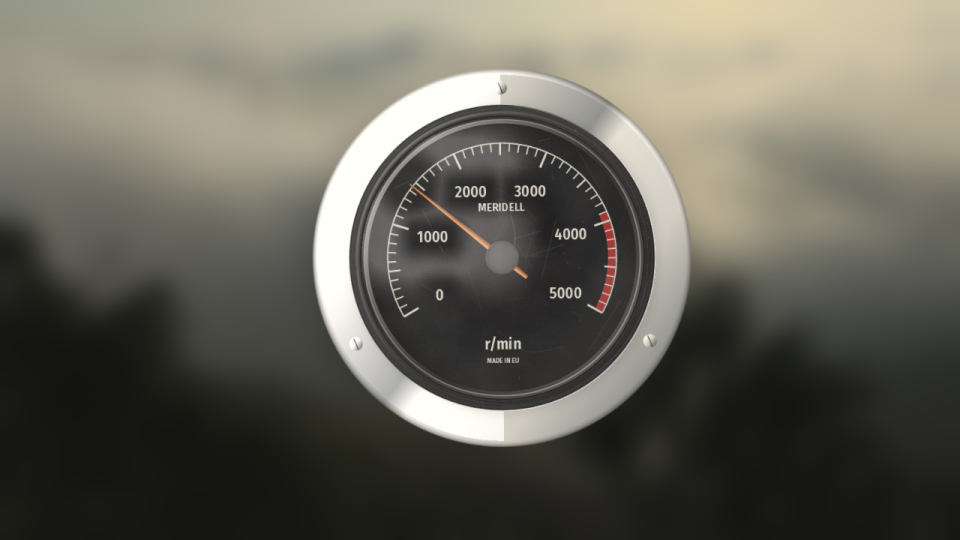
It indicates 1450
